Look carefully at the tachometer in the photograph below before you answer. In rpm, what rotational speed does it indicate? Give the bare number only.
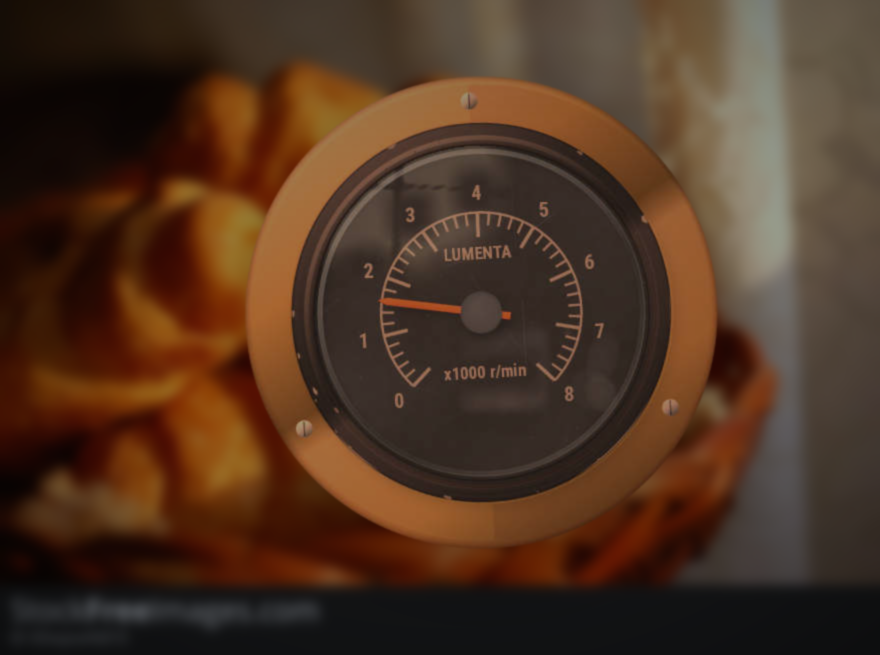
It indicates 1600
